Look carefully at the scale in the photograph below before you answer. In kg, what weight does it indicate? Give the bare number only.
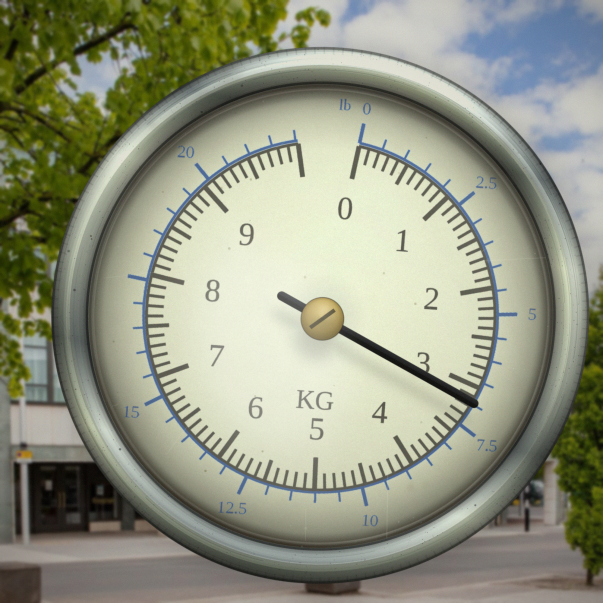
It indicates 3.15
